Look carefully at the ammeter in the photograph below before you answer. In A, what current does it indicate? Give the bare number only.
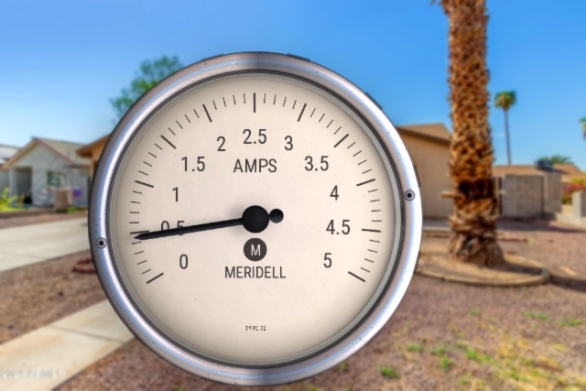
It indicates 0.45
